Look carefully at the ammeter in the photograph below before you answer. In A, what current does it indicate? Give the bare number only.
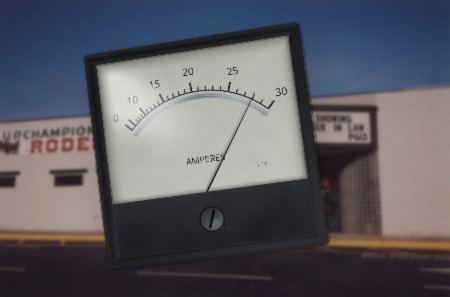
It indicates 28
